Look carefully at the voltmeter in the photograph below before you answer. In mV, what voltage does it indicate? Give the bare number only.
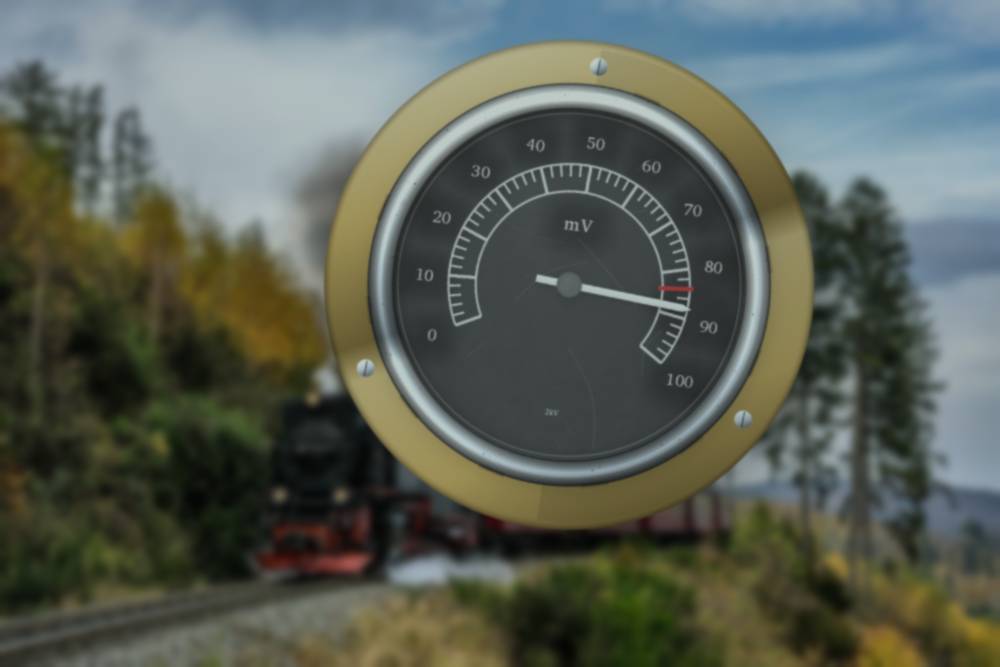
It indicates 88
